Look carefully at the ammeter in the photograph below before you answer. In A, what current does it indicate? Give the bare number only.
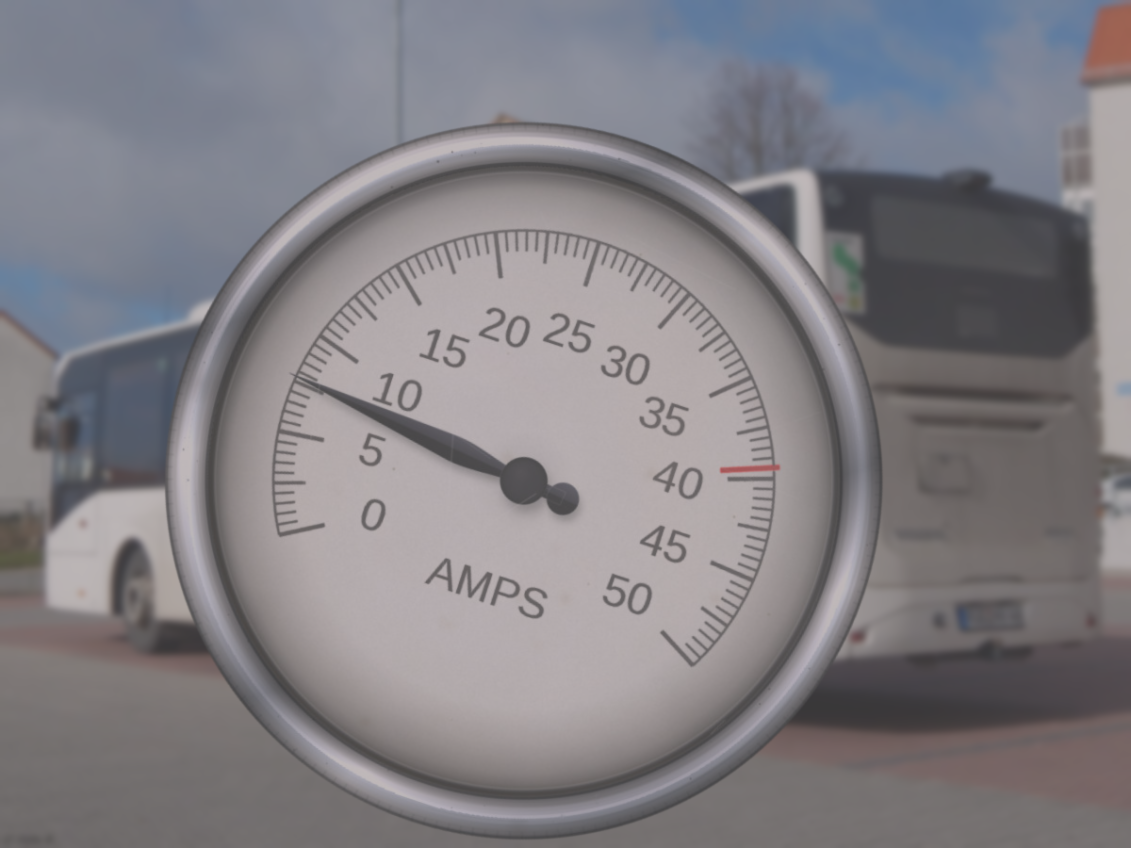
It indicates 7.75
